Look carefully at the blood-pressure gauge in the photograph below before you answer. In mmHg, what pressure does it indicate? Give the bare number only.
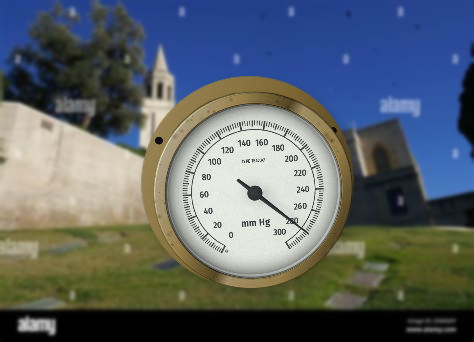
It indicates 280
